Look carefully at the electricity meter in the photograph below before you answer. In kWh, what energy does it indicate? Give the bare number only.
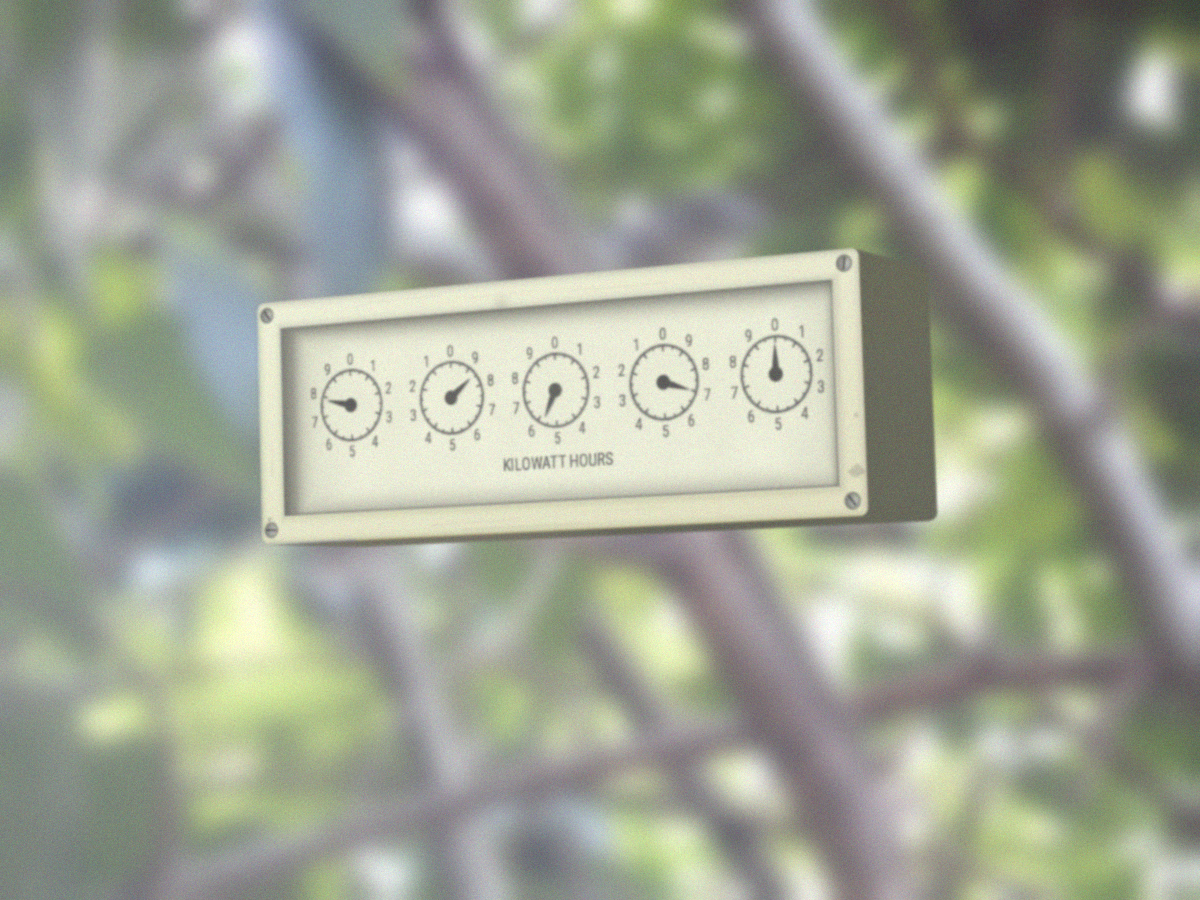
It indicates 78570
